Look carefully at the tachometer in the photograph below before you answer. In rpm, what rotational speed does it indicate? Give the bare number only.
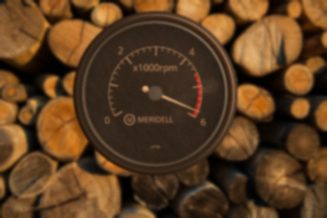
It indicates 5800
